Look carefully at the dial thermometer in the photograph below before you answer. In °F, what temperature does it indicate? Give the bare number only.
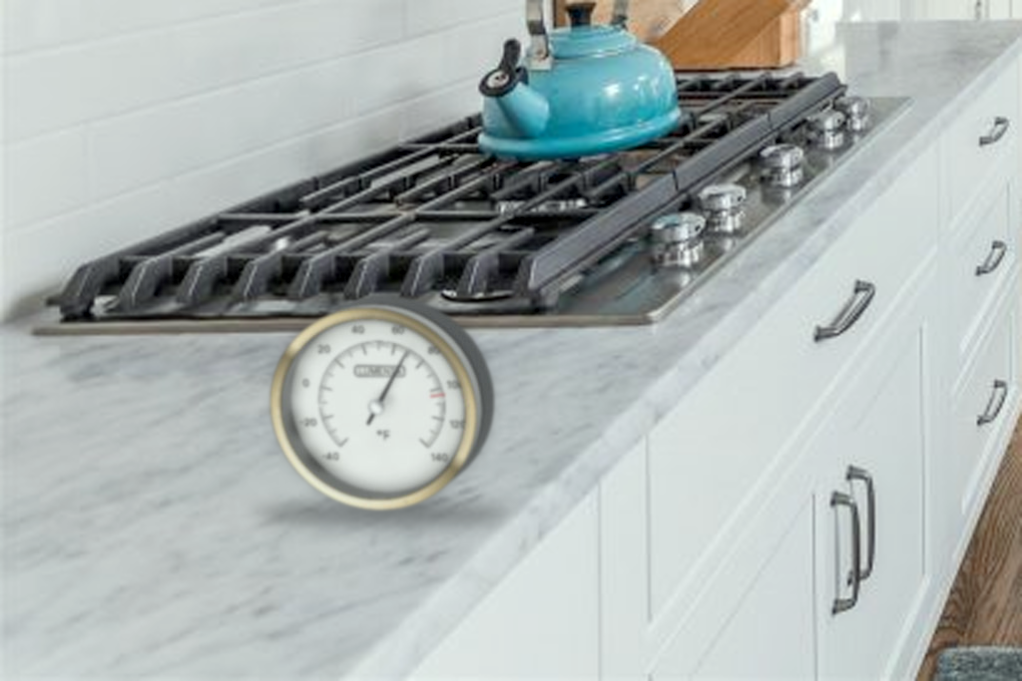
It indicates 70
